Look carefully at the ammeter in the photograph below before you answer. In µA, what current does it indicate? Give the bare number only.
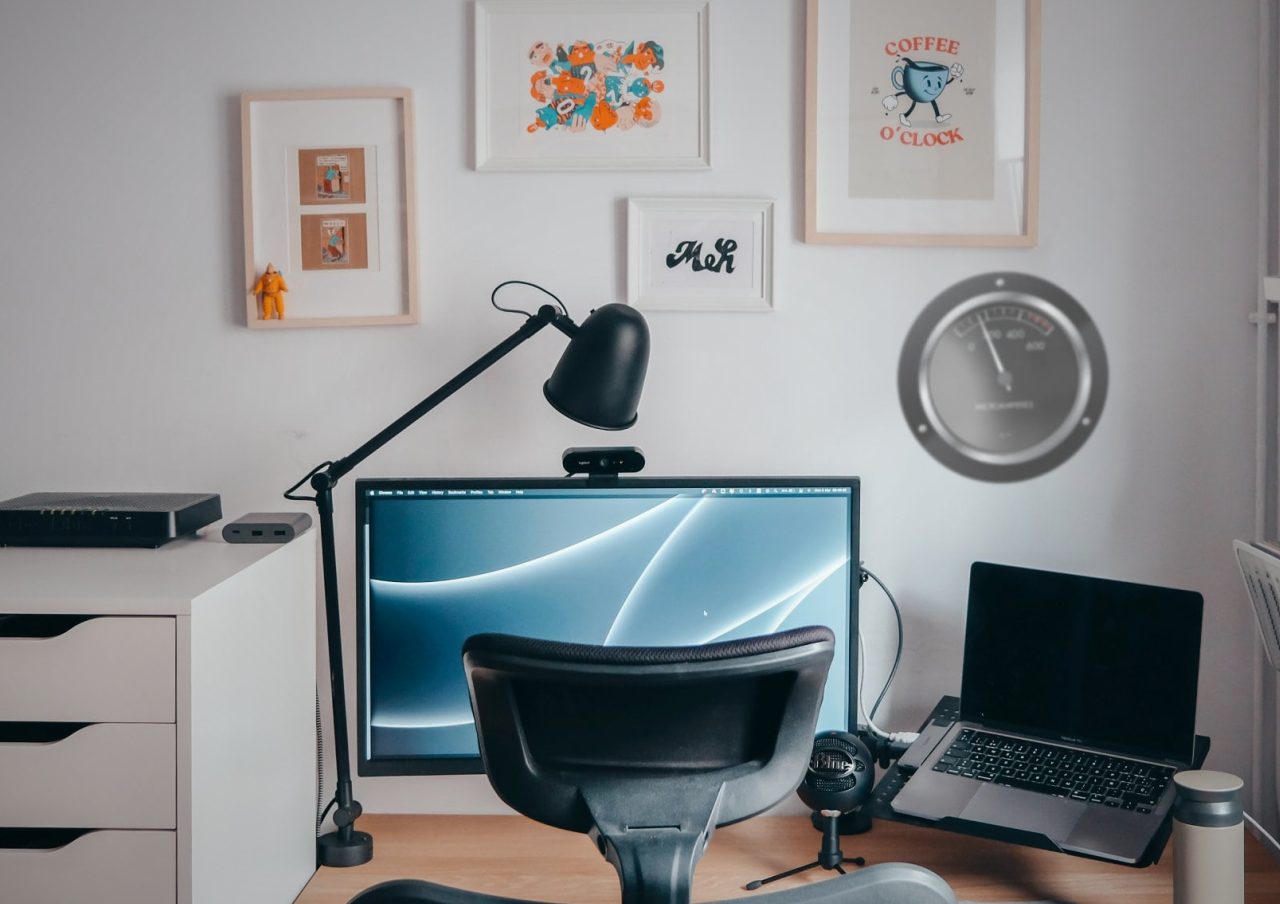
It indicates 150
